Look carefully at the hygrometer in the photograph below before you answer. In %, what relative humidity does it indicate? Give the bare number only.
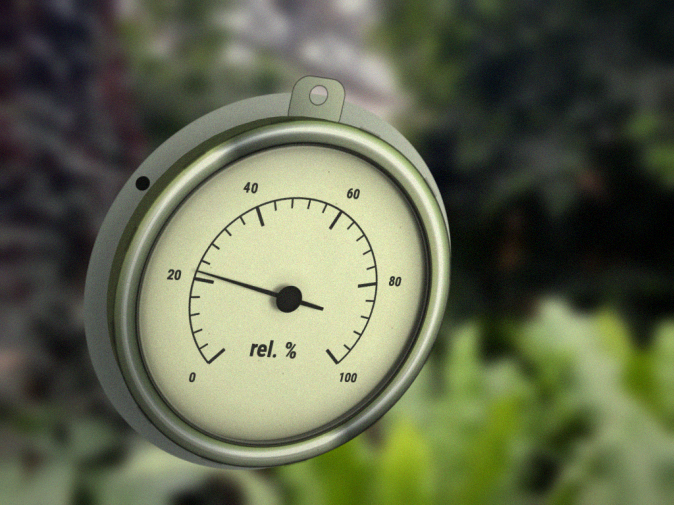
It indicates 22
